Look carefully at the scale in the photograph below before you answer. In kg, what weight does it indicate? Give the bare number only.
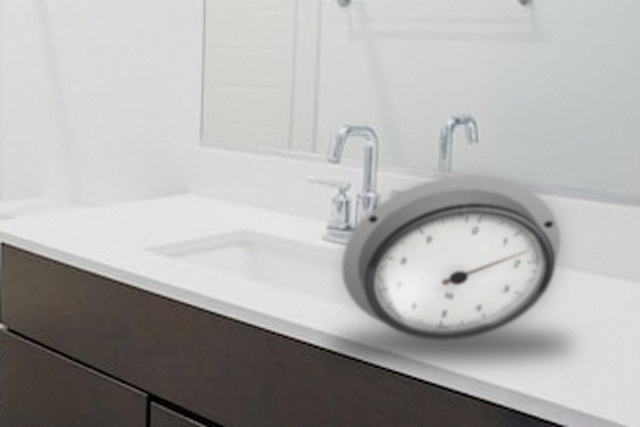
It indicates 1.5
